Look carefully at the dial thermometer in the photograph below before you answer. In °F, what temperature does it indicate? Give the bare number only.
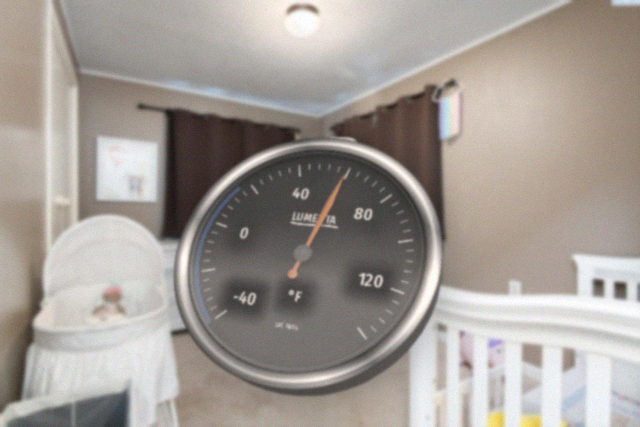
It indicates 60
